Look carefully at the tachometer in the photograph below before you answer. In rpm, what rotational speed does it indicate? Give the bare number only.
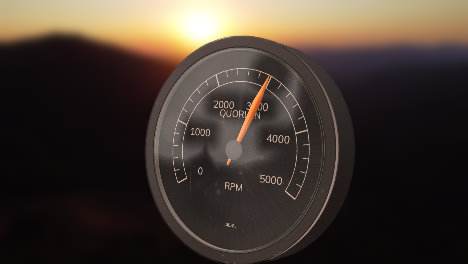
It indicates 3000
